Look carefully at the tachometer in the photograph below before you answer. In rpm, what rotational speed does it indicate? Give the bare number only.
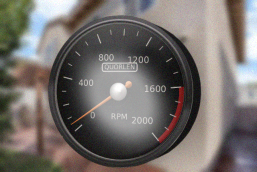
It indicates 50
